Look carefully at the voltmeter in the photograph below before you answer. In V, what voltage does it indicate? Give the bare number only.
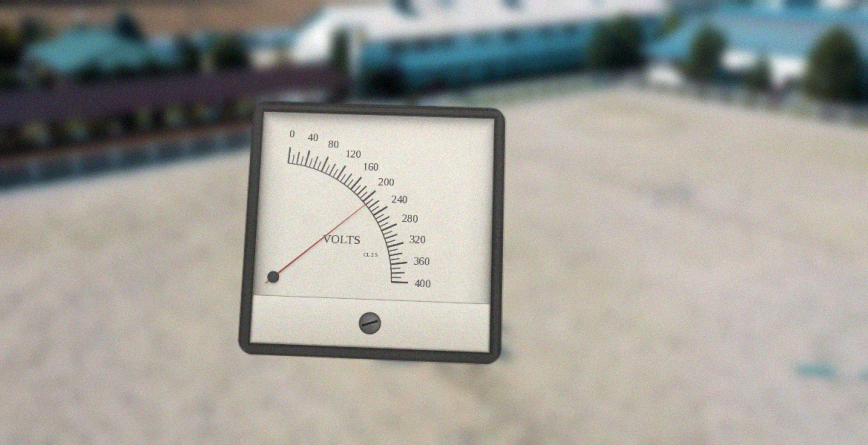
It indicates 210
